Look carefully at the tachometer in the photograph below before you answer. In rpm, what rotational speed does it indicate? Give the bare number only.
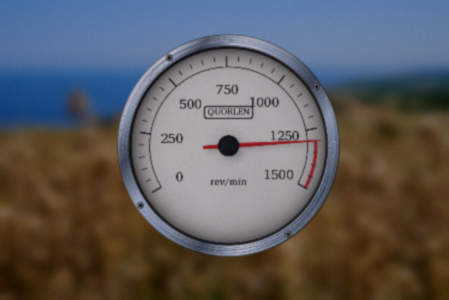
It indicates 1300
